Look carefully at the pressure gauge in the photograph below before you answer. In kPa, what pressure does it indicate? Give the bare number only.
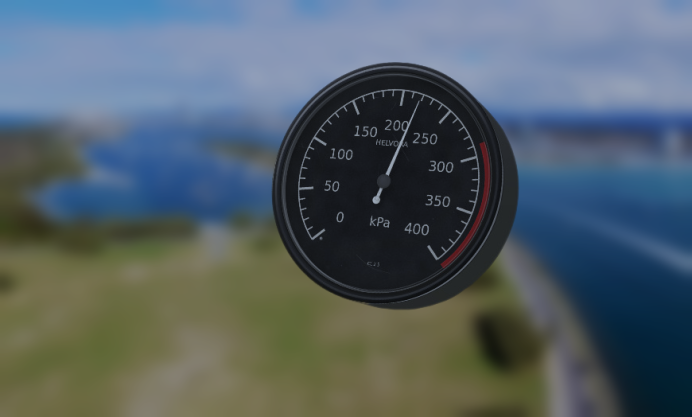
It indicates 220
